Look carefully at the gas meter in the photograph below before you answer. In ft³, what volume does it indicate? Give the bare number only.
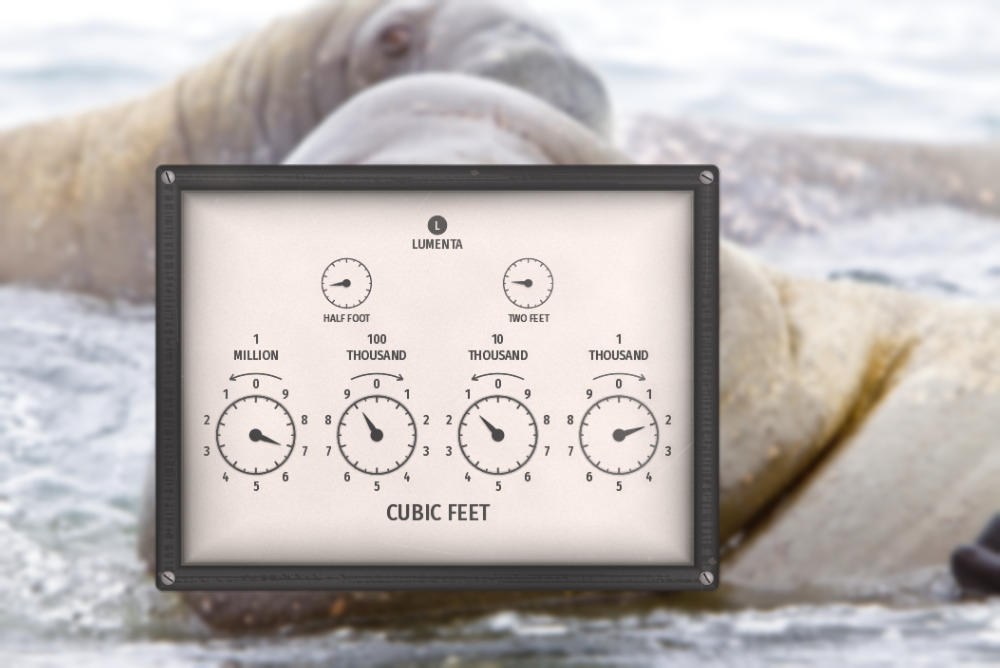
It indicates 691200
